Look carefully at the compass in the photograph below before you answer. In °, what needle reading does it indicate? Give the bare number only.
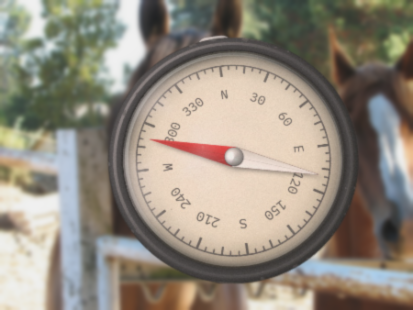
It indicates 290
